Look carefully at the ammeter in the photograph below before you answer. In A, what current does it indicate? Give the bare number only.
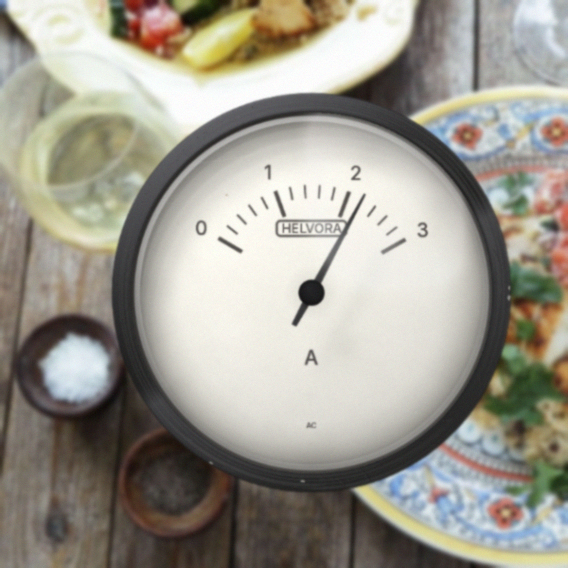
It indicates 2.2
